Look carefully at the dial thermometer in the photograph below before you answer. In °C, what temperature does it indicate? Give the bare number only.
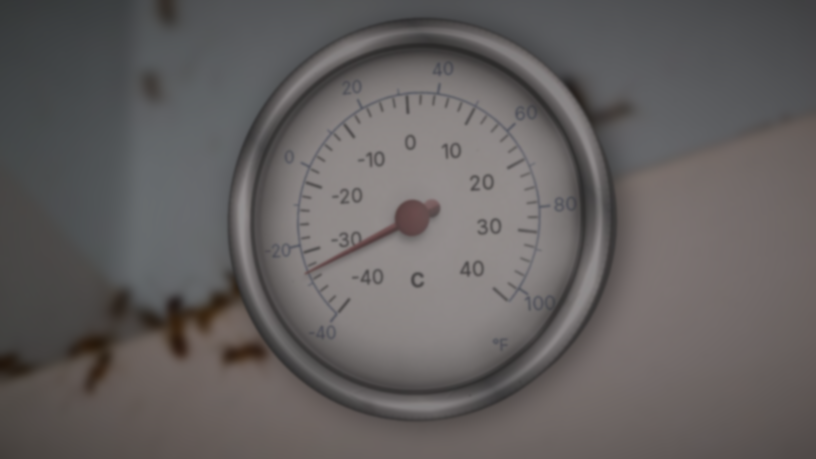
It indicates -33
